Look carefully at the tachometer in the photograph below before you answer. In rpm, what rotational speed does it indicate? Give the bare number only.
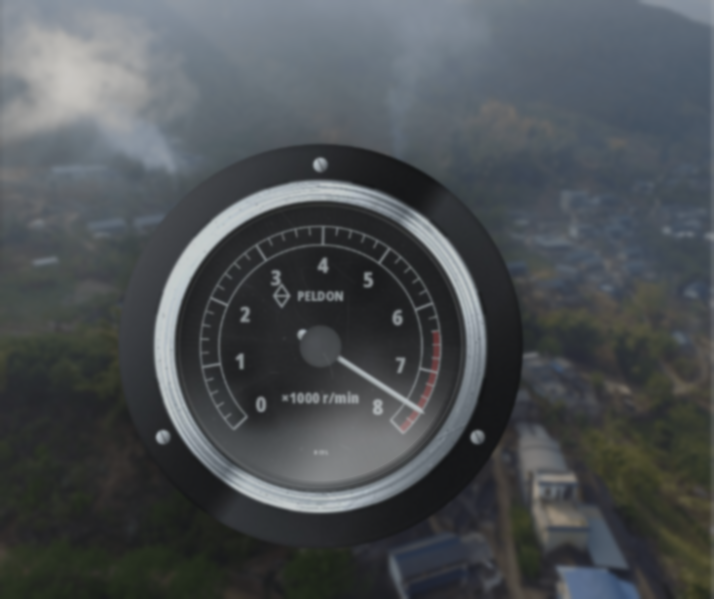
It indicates 7600
